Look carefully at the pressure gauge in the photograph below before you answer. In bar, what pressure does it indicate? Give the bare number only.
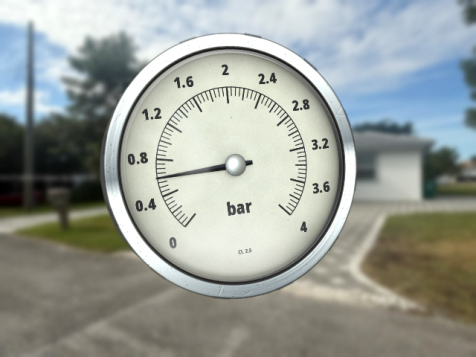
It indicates 0.6
